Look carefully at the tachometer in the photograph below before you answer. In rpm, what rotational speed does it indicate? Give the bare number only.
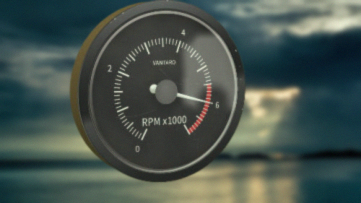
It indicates 6000
